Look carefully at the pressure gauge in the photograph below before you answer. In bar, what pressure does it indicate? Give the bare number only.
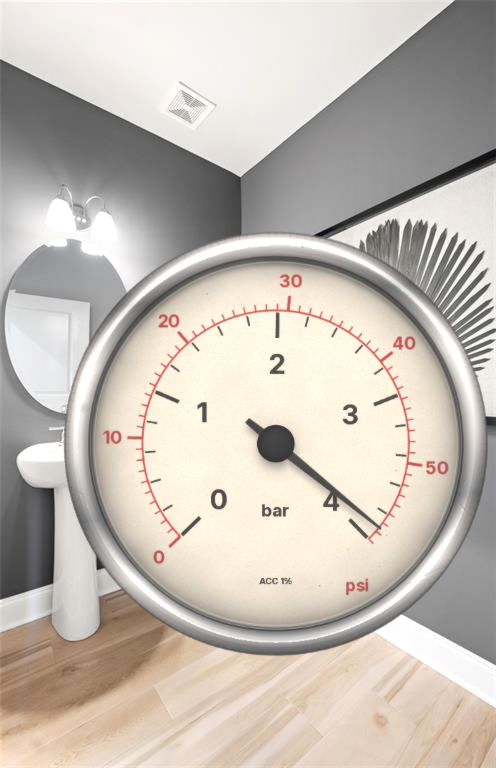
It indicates 3.9
